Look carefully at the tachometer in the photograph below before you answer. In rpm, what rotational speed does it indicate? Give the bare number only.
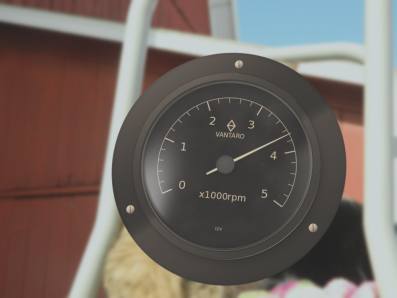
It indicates 3700
